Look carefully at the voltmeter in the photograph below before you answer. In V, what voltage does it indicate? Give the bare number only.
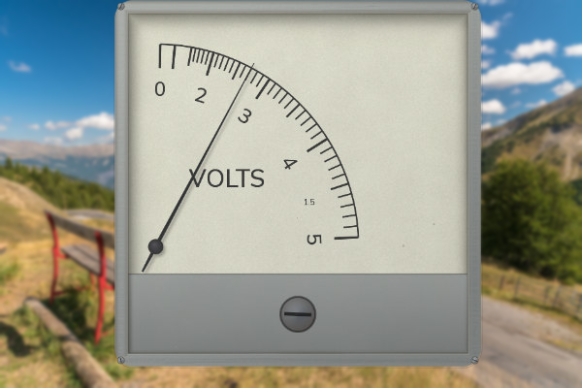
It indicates 2.7
